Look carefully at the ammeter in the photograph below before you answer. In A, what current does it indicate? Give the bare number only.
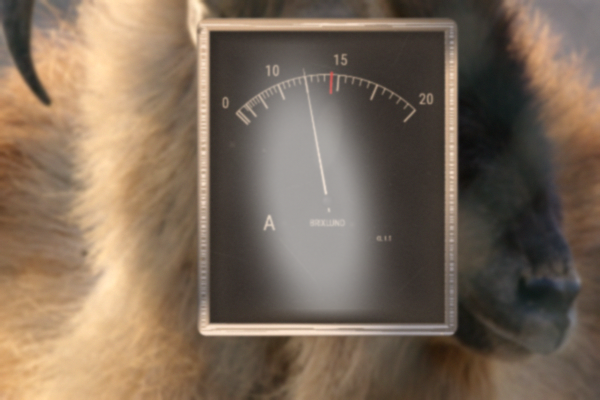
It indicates 12.5
